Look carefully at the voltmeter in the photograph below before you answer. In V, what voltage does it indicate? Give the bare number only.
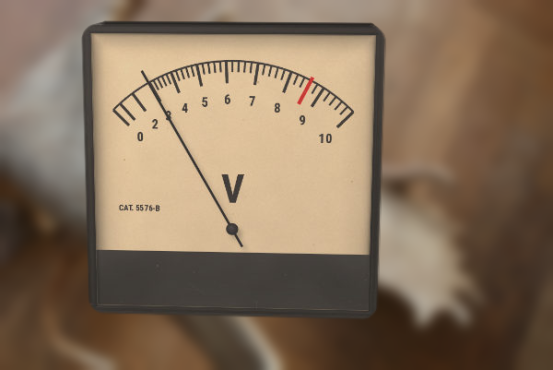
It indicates 3
